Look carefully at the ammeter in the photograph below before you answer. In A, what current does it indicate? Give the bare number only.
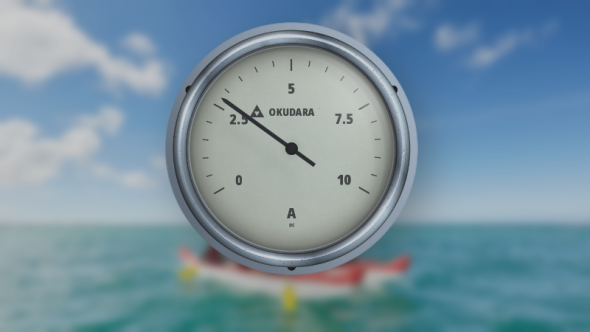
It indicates 2.75
